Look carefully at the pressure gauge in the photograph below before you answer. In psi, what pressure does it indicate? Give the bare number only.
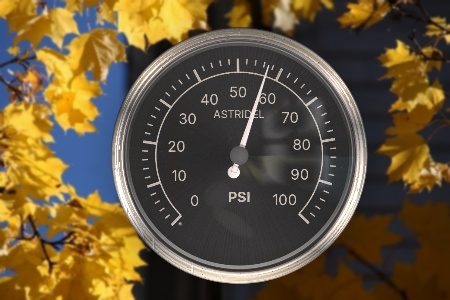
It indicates 57
